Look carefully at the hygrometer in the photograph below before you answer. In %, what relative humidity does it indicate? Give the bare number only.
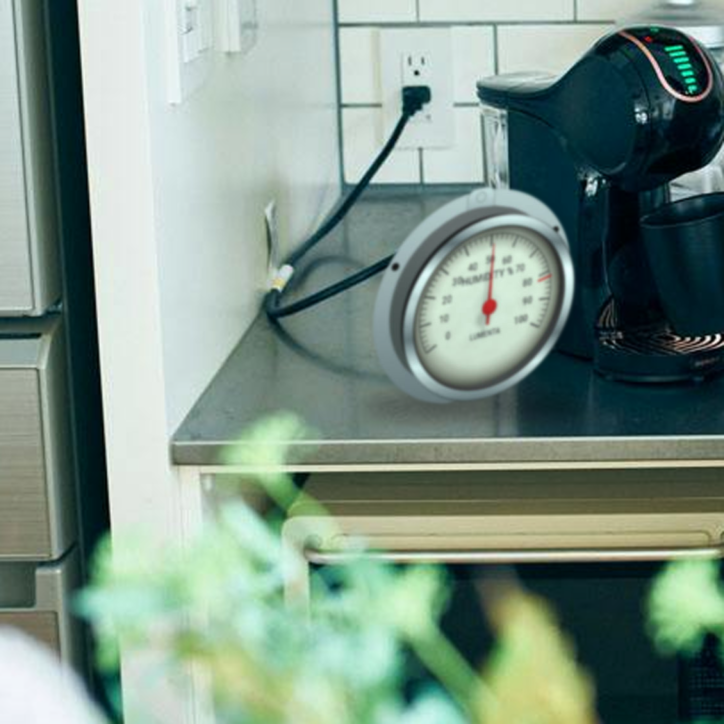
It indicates 50
